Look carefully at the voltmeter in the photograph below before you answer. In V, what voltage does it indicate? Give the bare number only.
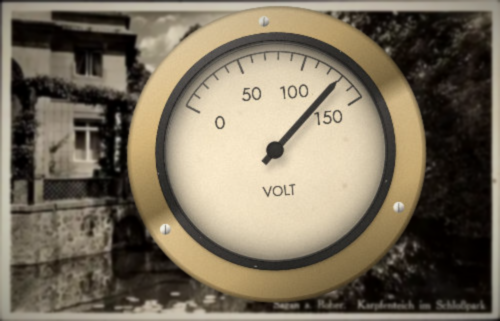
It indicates 130
